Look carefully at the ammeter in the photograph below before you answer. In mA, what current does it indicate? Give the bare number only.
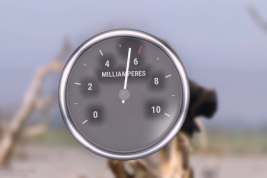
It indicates 5.5
